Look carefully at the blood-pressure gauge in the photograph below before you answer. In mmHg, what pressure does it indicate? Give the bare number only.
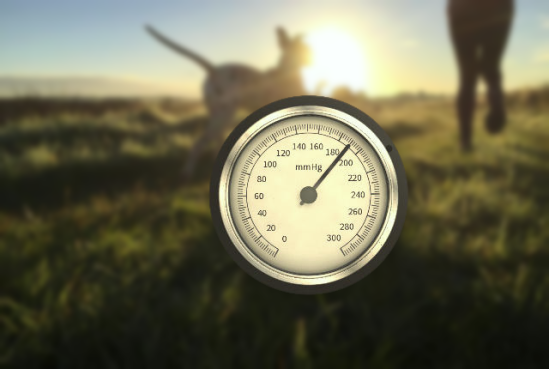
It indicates 190
